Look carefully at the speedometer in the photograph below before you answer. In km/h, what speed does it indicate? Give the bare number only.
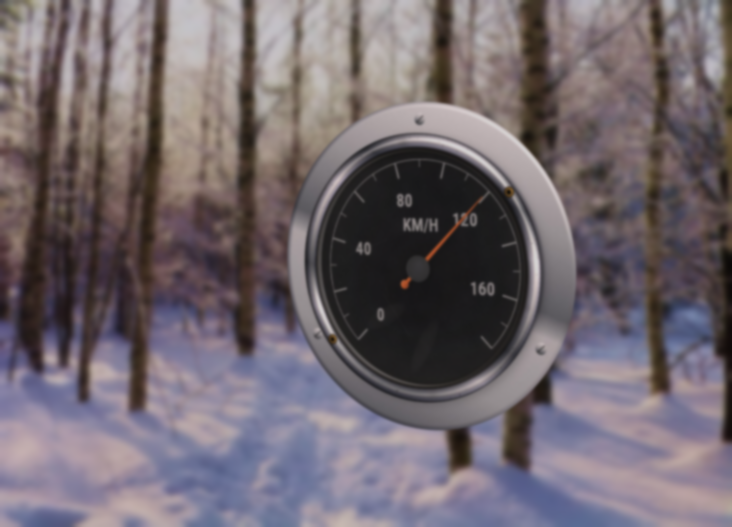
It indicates 120
